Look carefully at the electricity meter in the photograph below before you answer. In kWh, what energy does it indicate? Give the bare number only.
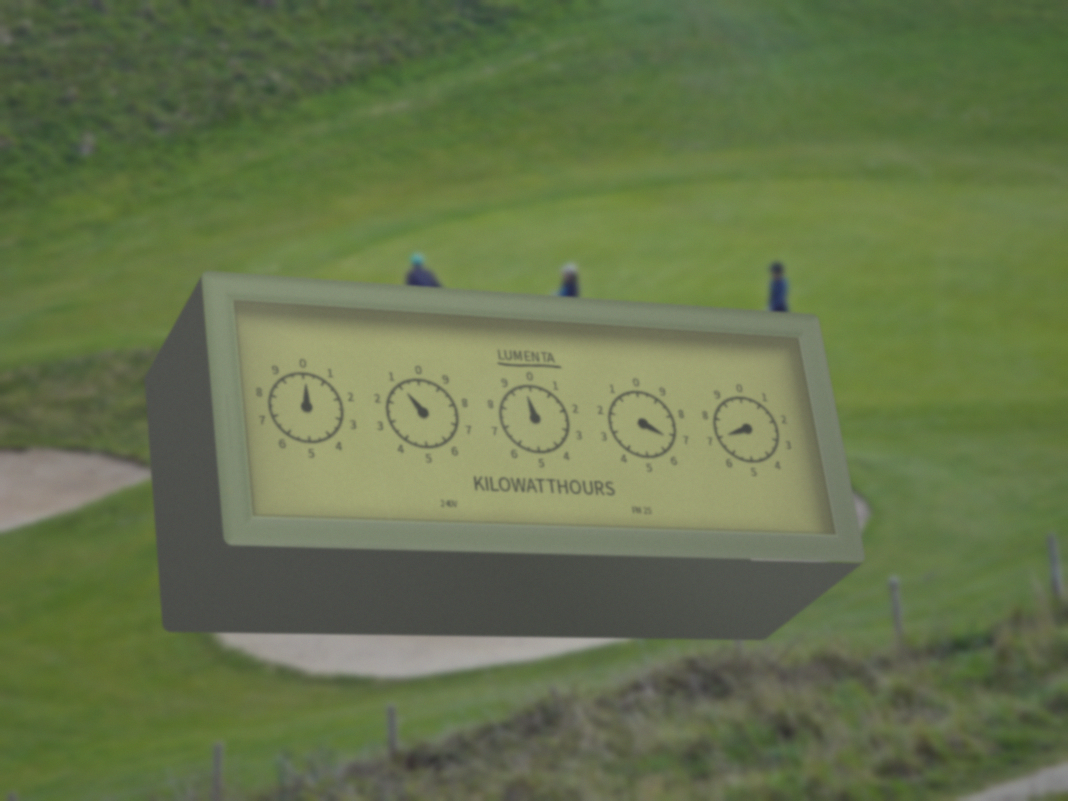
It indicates 967
